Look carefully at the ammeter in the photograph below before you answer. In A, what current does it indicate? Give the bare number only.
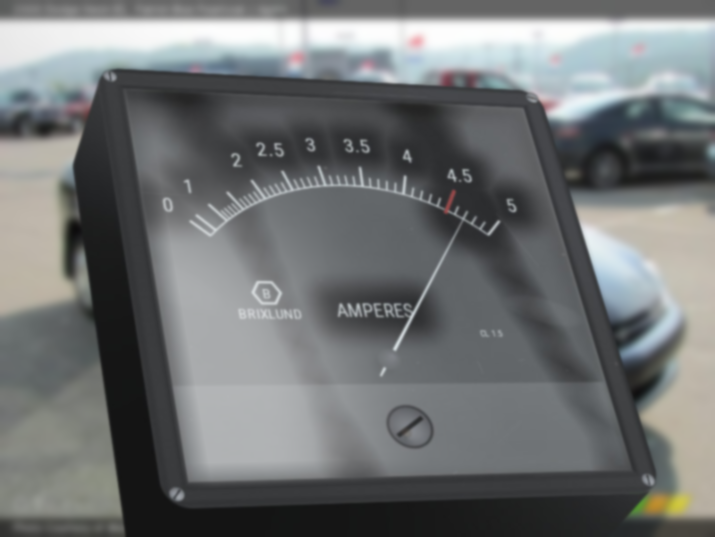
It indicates 4.7
